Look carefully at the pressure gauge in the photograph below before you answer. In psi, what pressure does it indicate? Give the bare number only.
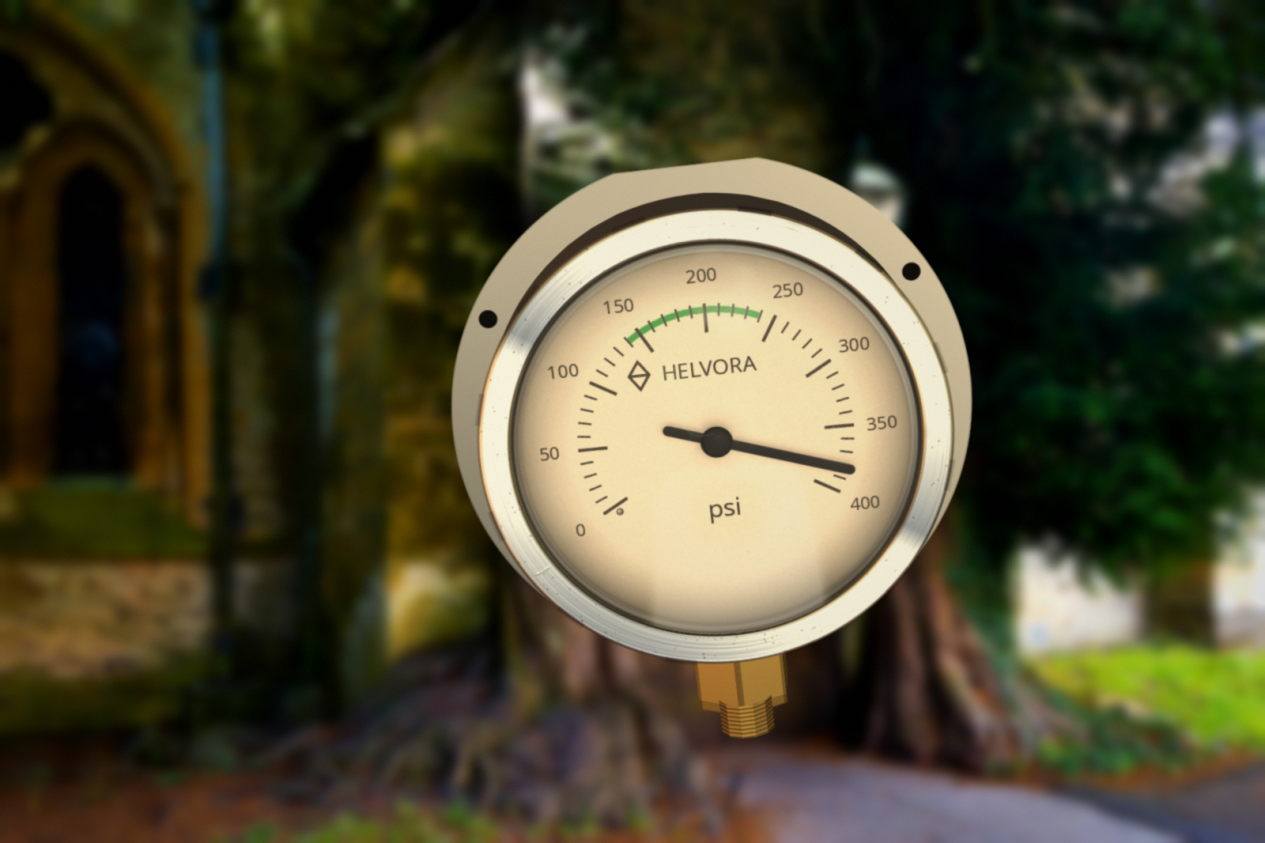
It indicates 380
